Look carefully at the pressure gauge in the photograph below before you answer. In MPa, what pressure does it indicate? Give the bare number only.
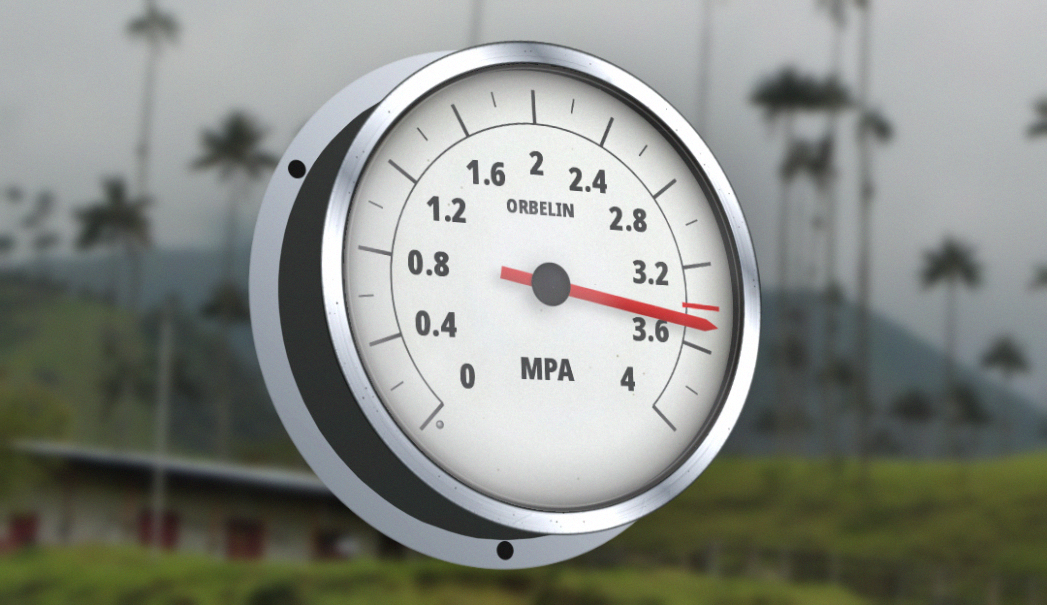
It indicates 3.5
